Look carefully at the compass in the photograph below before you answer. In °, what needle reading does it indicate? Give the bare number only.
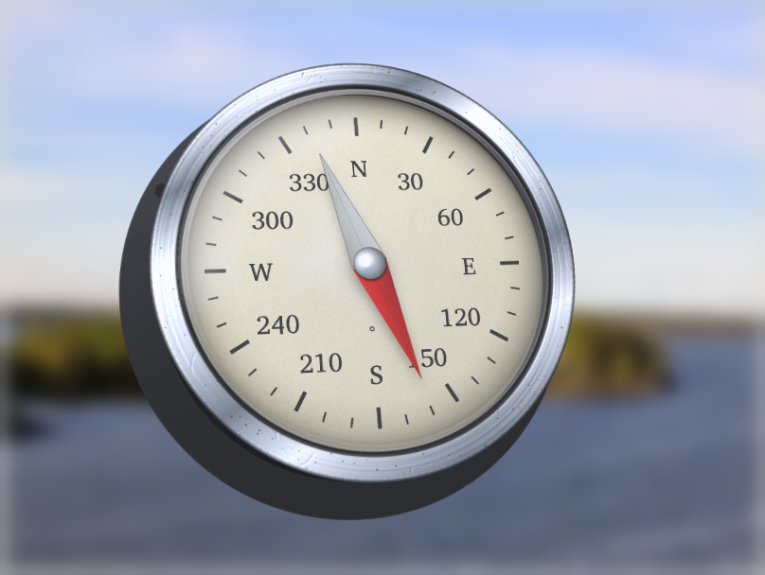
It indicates 160
